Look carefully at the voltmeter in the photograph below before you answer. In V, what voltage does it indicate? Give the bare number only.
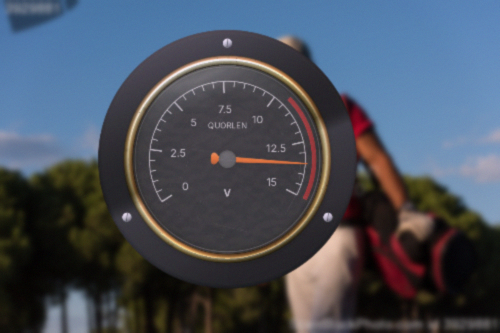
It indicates 13.5
